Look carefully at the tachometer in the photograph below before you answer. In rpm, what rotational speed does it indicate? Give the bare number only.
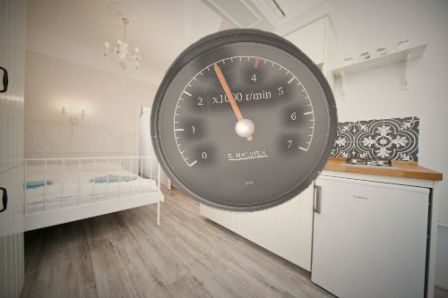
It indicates 3000
